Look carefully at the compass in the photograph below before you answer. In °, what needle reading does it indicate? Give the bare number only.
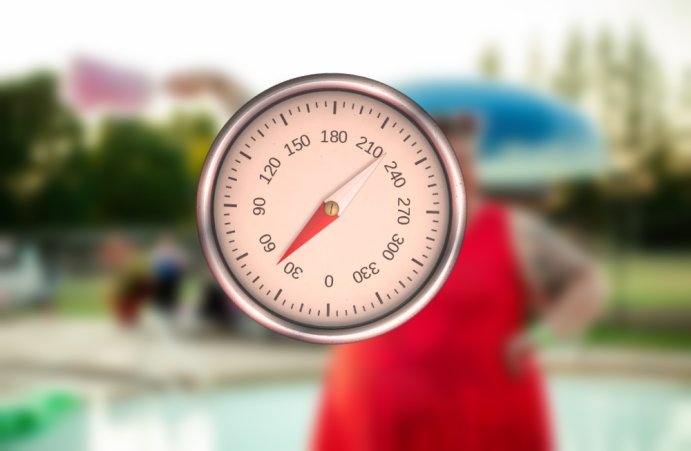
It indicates 42.5
